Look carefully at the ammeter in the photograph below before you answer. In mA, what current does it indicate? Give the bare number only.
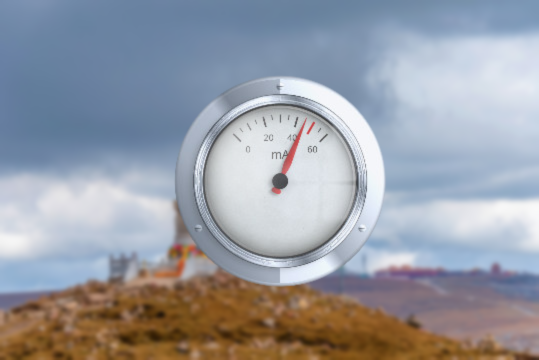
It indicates 45
